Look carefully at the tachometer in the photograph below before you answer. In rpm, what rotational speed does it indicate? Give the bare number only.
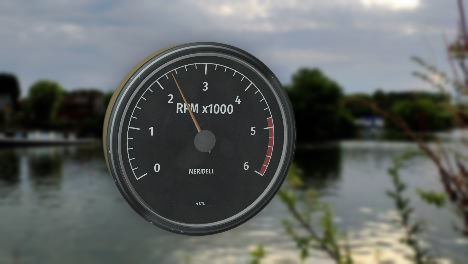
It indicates 2300
